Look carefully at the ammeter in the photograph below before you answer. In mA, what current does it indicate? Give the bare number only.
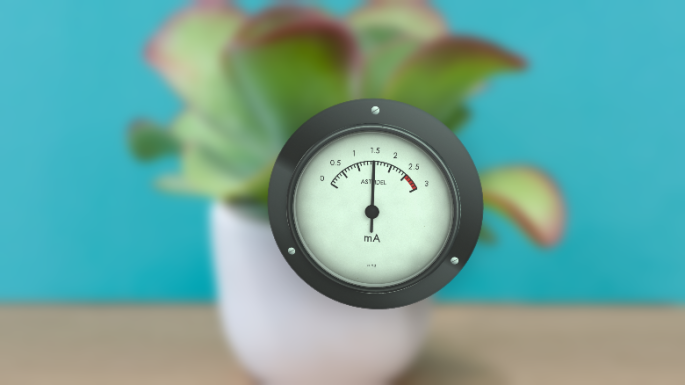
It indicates 1.5
